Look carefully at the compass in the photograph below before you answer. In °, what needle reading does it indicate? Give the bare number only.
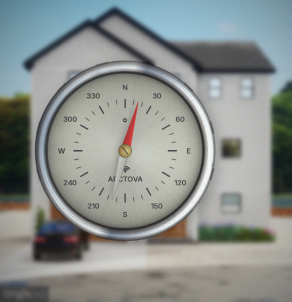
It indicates 15
